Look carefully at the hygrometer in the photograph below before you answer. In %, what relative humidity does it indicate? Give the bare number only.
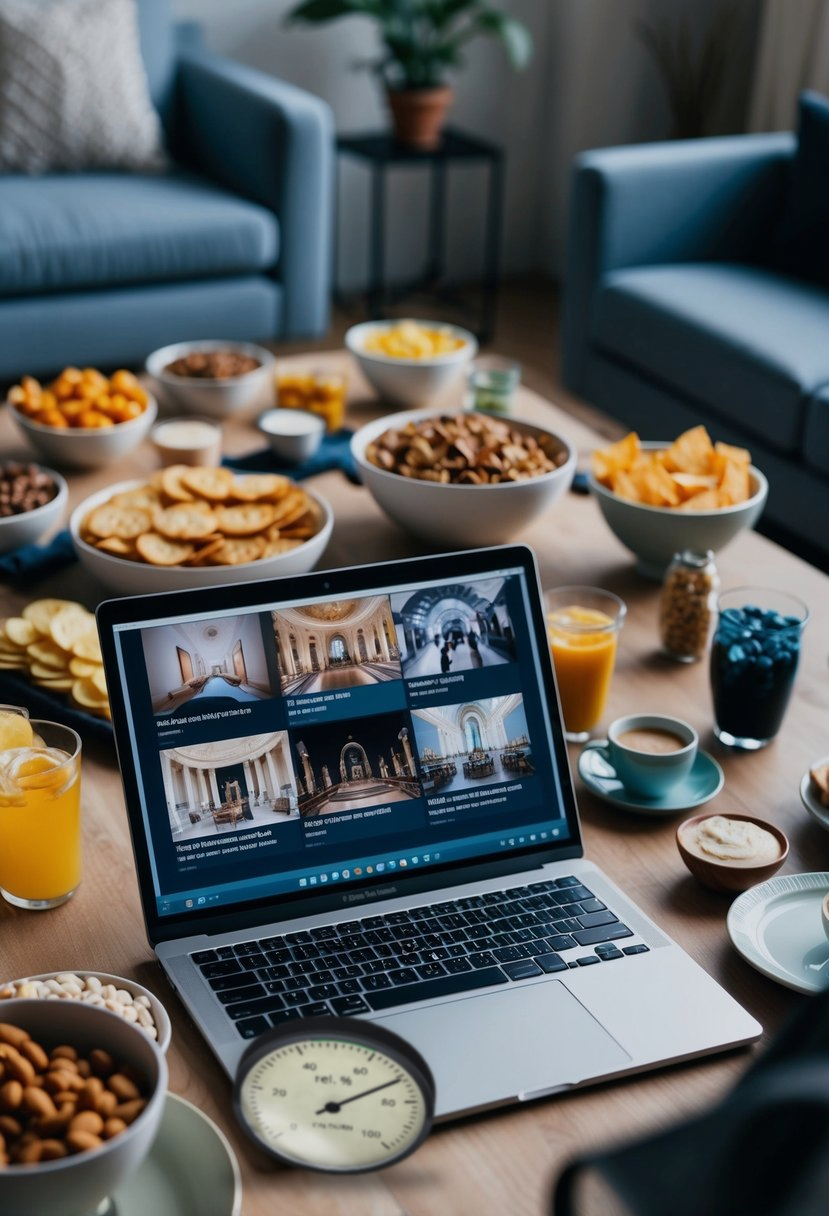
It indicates 70
